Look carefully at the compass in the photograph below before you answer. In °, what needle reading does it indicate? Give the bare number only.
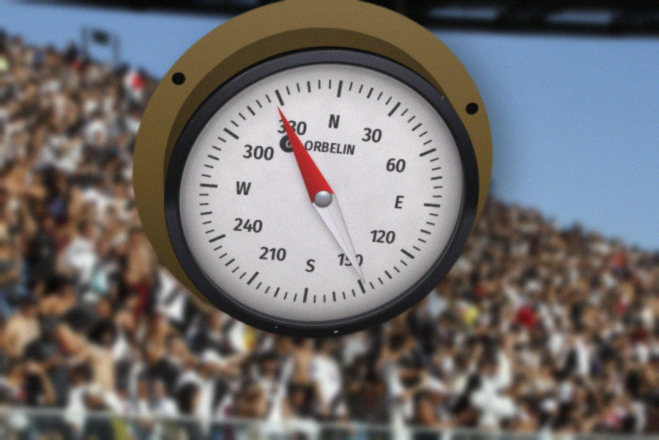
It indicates 327.5
